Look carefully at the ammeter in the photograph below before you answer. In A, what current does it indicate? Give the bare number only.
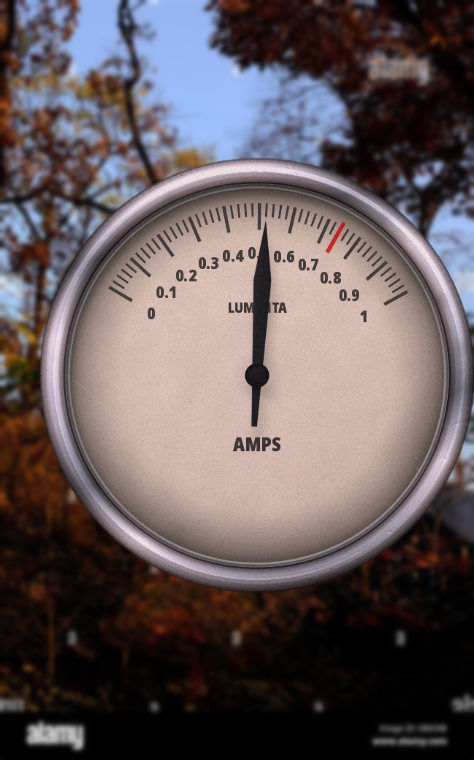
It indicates 0.52
